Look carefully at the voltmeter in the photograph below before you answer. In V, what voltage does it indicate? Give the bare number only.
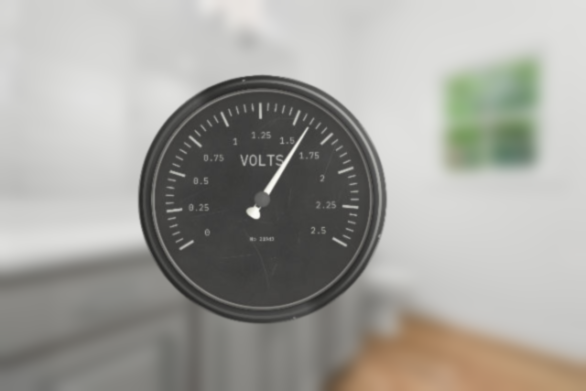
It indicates 1.6
